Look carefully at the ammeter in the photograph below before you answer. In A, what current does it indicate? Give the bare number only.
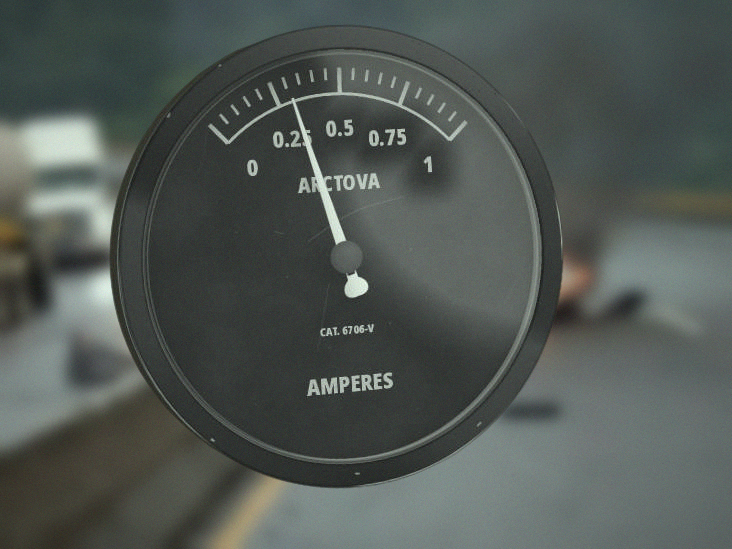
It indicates 0.3
